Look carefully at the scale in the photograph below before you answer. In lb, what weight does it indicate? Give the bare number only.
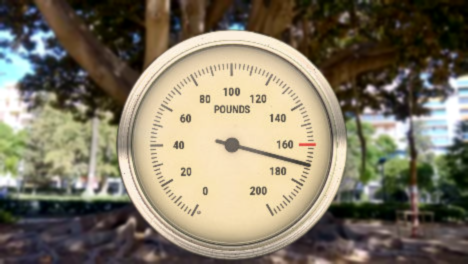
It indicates 170
